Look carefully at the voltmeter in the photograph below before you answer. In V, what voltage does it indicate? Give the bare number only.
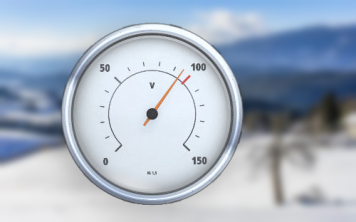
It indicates 95
